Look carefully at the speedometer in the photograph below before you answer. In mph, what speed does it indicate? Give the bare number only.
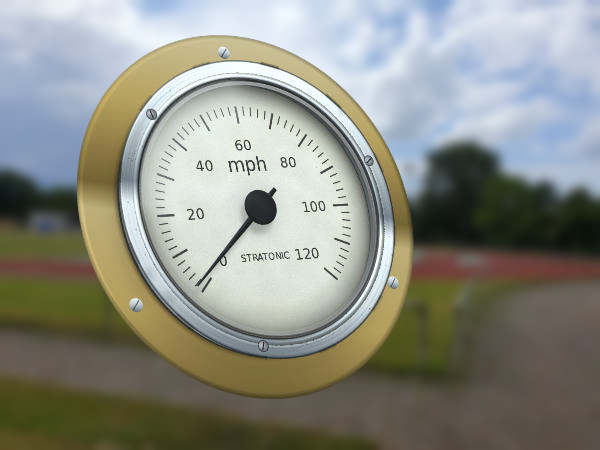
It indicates 2
